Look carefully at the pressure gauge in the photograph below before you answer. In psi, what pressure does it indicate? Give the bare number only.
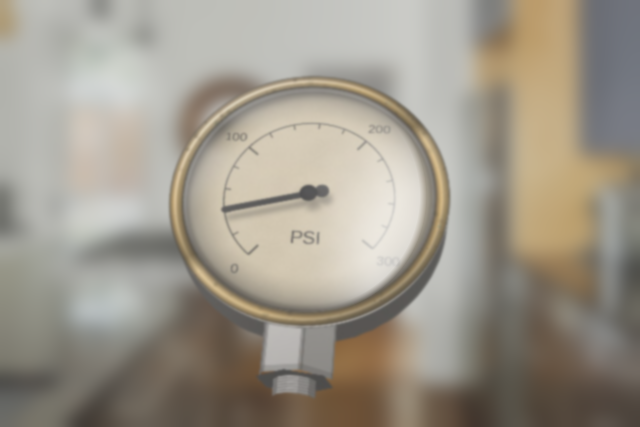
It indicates 40
